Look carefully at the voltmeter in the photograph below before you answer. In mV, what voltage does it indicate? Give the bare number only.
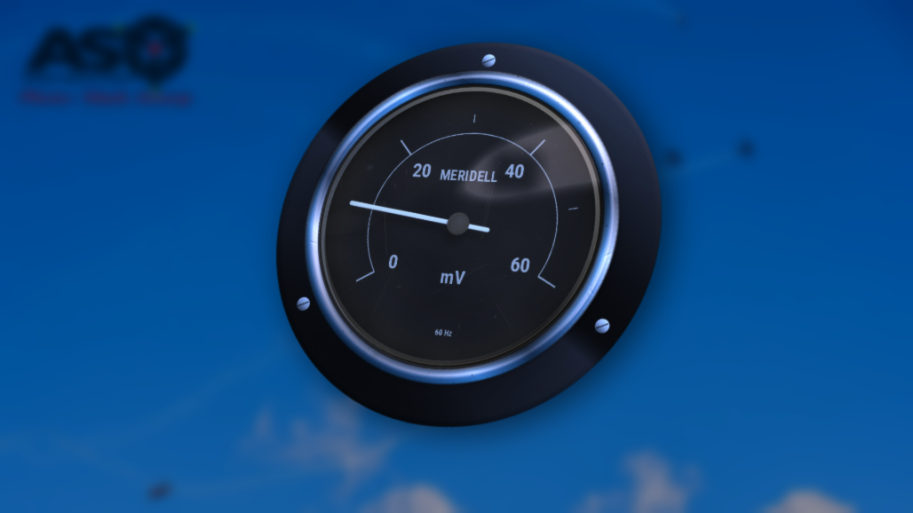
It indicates 10
